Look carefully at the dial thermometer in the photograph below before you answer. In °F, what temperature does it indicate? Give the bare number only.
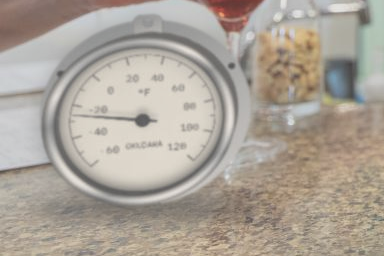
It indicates -25
